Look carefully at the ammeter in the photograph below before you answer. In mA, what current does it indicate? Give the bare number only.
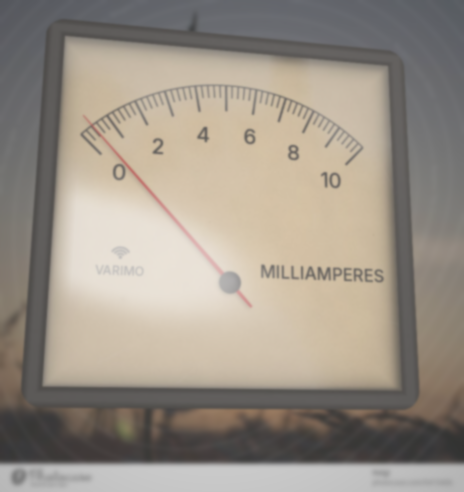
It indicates 0.4
